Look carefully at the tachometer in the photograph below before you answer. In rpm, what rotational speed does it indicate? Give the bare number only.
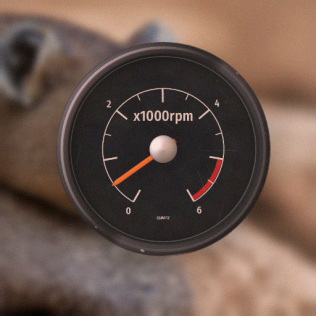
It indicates 500
